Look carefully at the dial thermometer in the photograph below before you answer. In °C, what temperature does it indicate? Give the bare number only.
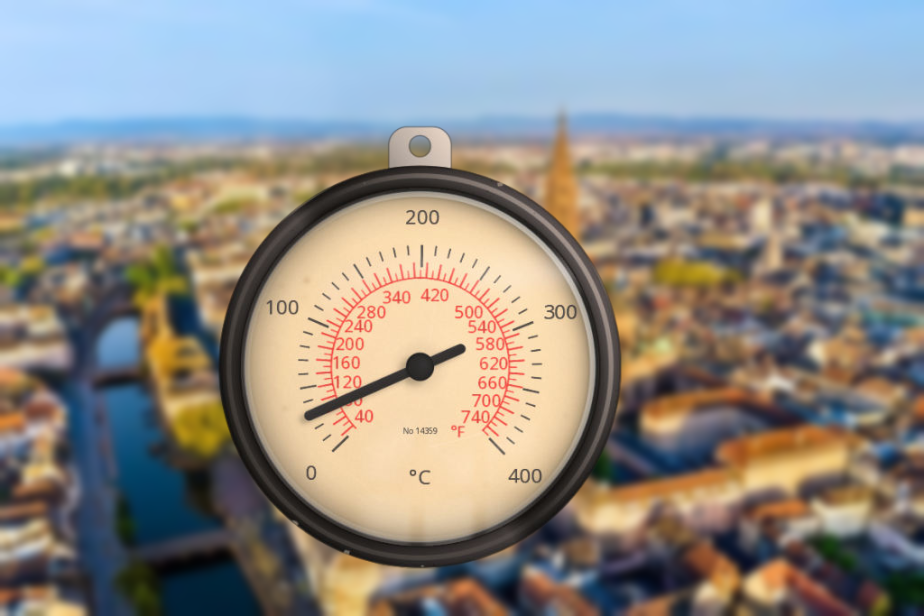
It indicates 30
